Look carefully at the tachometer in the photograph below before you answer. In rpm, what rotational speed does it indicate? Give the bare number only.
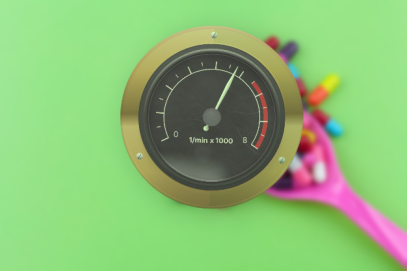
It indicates 4750
